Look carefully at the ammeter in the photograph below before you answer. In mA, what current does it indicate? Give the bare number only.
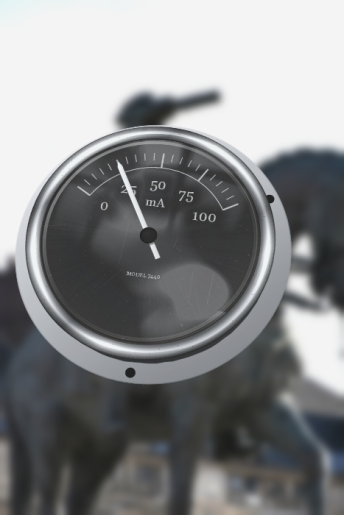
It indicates 25
